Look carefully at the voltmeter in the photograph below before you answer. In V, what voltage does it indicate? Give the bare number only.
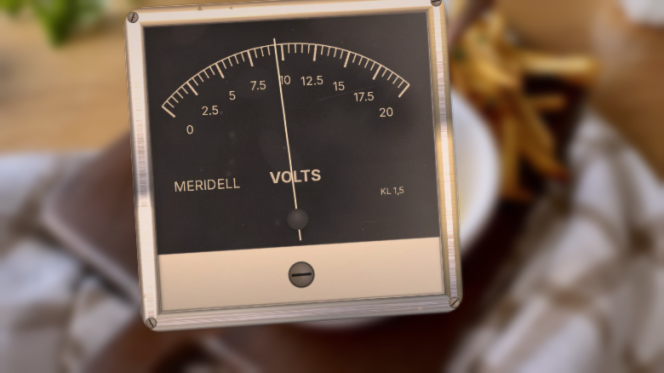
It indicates 9.5
